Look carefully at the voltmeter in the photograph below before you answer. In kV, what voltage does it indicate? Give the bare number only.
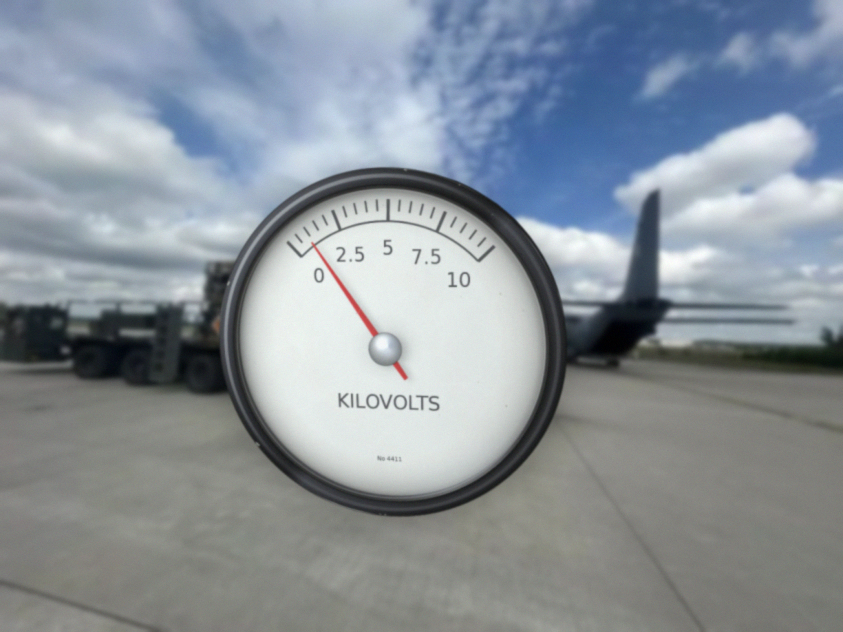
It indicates 1
